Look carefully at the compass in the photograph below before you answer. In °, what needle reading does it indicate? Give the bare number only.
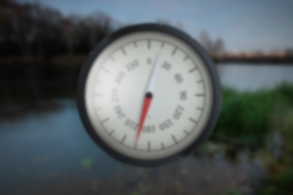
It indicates 195
